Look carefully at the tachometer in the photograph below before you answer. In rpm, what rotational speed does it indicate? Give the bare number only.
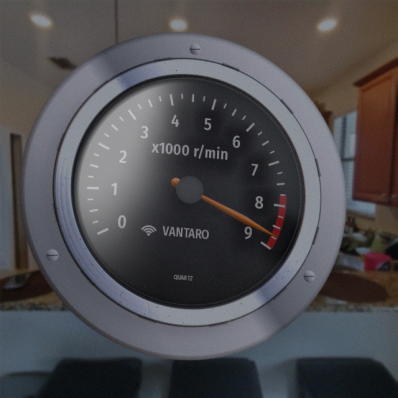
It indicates 8750
